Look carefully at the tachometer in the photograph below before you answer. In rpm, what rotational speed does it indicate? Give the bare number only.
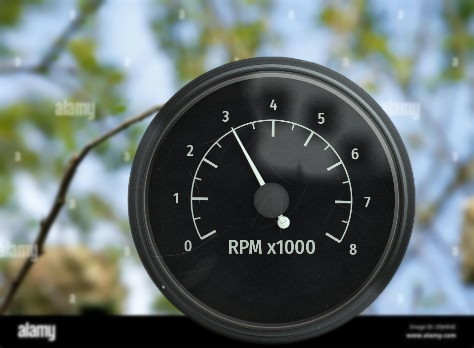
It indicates 3000
